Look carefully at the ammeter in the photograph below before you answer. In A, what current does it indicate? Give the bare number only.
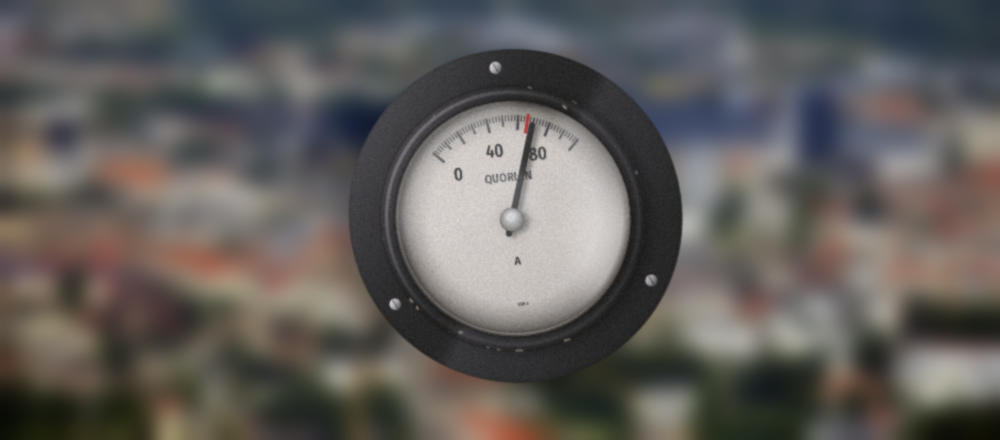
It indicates 70
